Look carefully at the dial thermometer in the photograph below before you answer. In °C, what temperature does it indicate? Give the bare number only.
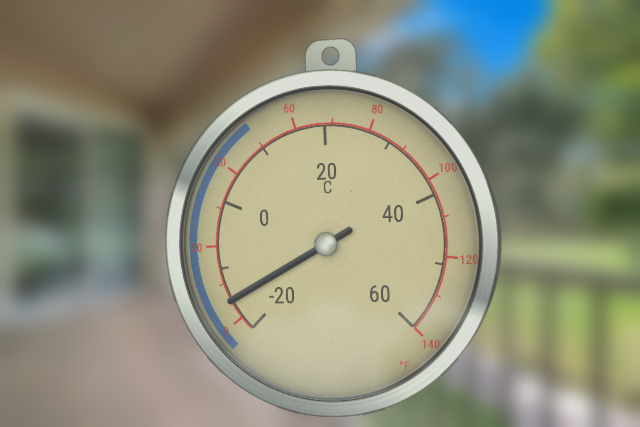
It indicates -15
